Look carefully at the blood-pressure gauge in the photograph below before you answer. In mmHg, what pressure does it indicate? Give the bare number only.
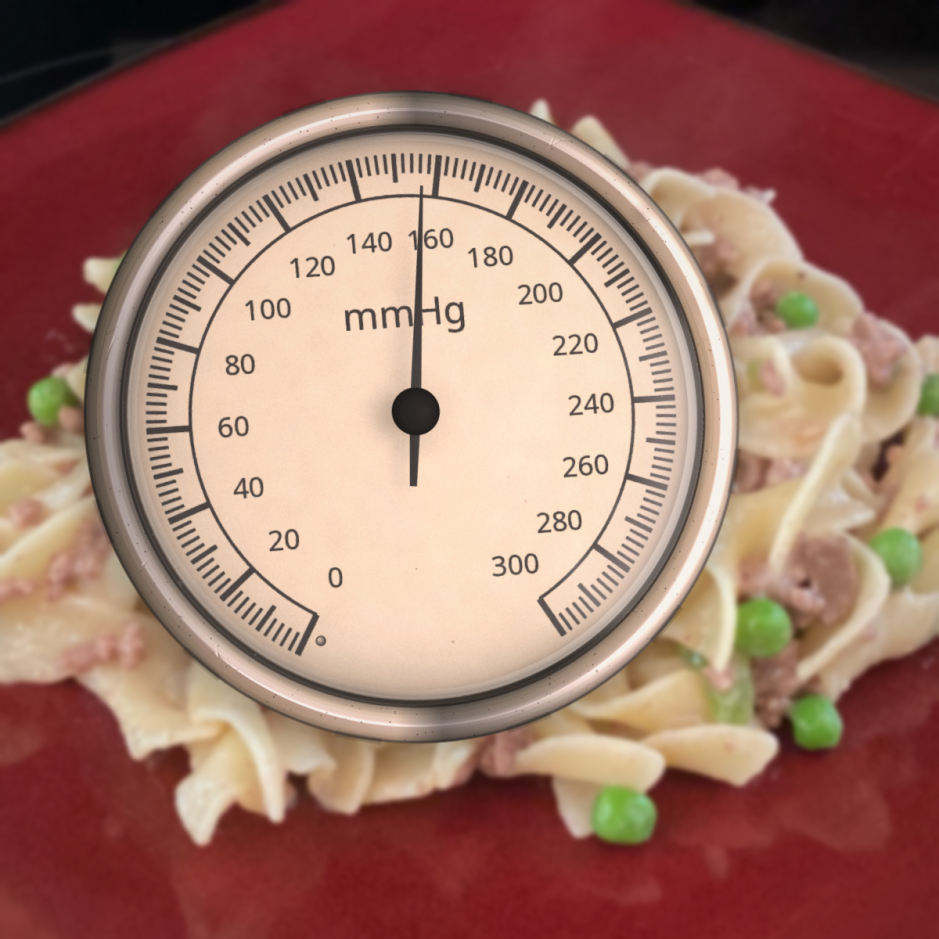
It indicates 156
